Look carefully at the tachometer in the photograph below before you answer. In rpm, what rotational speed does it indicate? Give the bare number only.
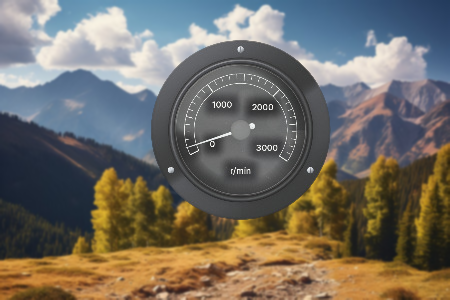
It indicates 100
